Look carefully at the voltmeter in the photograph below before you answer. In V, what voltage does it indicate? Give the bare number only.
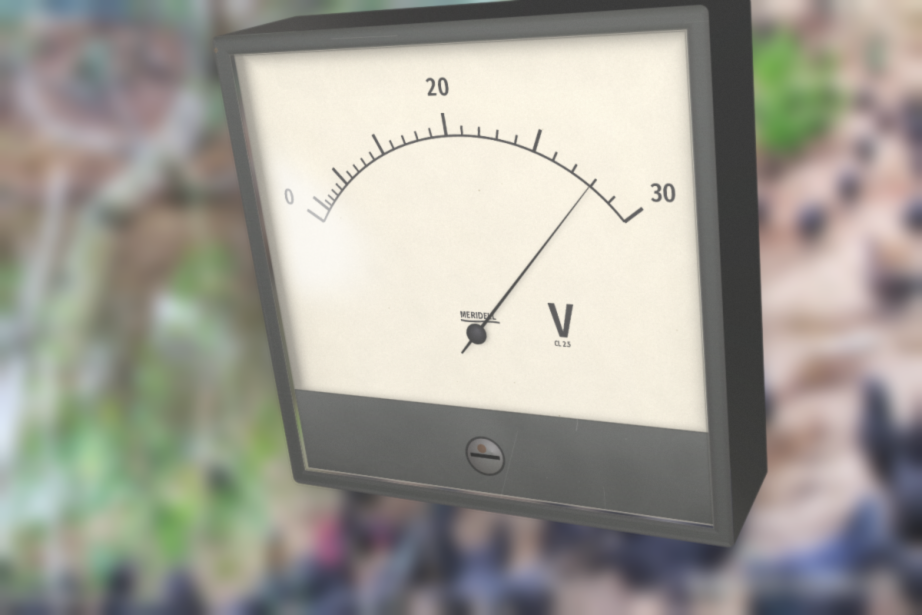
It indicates 28
